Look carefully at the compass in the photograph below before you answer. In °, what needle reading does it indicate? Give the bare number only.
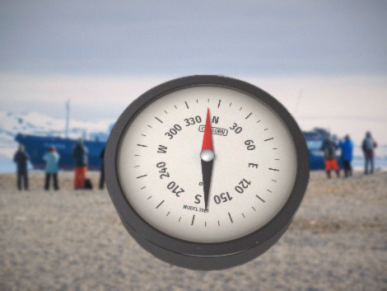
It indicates 350
